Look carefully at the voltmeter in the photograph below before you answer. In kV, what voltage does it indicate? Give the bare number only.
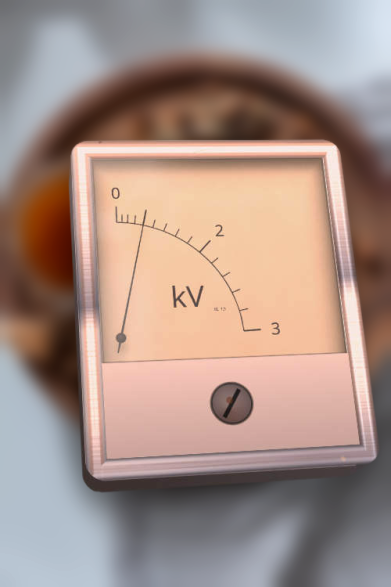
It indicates 1
